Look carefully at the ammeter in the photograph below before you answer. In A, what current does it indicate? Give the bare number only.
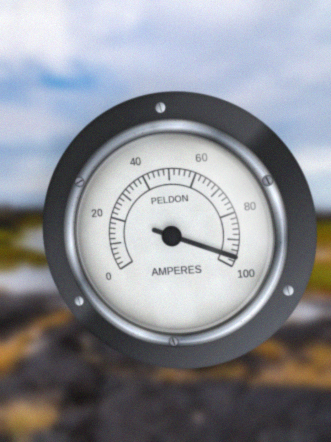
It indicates 96
